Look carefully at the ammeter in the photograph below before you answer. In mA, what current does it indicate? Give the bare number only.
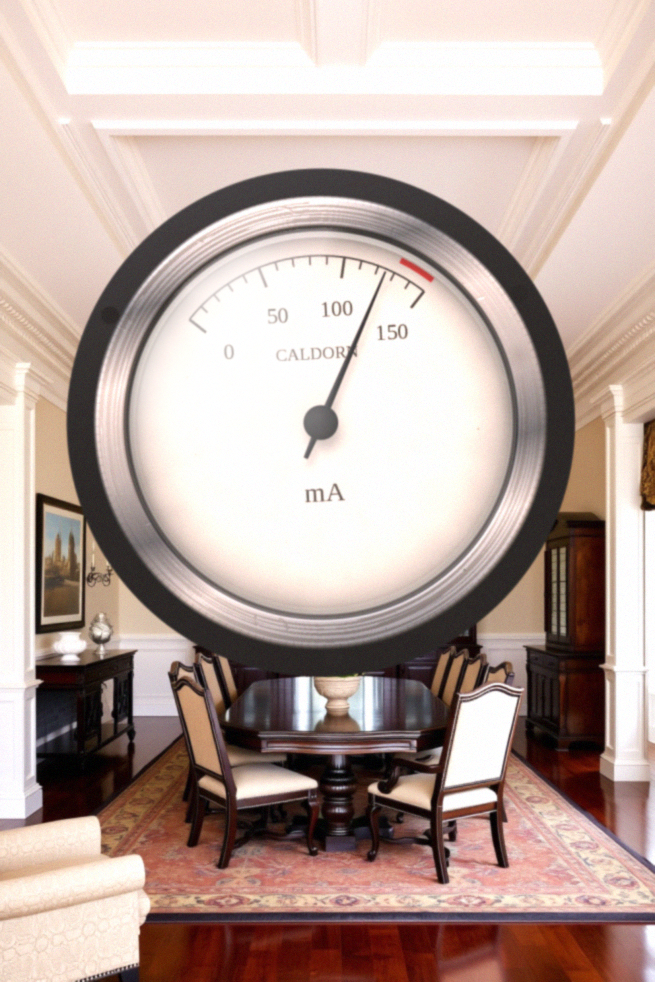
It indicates 125
